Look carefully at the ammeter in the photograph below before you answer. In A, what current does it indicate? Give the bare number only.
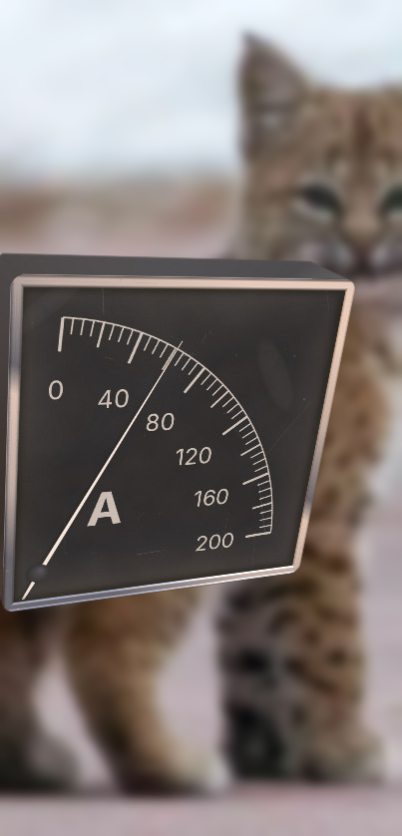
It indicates 60
